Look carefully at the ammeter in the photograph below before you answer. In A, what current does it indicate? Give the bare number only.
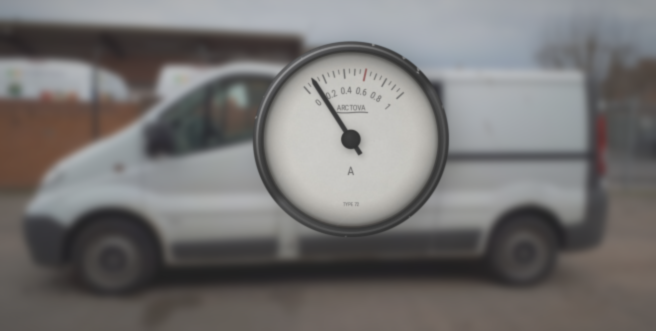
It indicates 0.1
